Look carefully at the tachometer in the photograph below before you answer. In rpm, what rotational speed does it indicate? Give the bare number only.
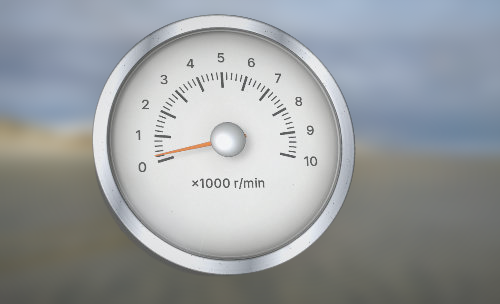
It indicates 200
